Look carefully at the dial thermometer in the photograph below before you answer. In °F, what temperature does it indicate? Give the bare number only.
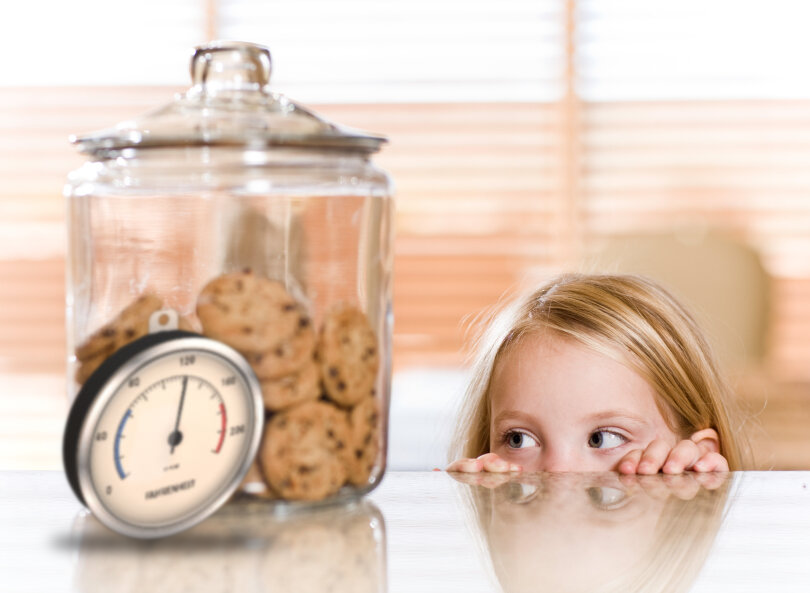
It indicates 120
